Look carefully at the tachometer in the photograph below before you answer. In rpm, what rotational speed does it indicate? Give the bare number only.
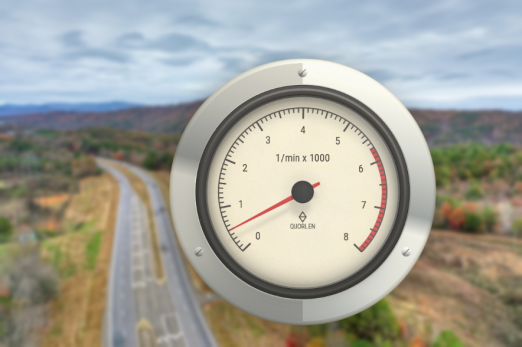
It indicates 500
